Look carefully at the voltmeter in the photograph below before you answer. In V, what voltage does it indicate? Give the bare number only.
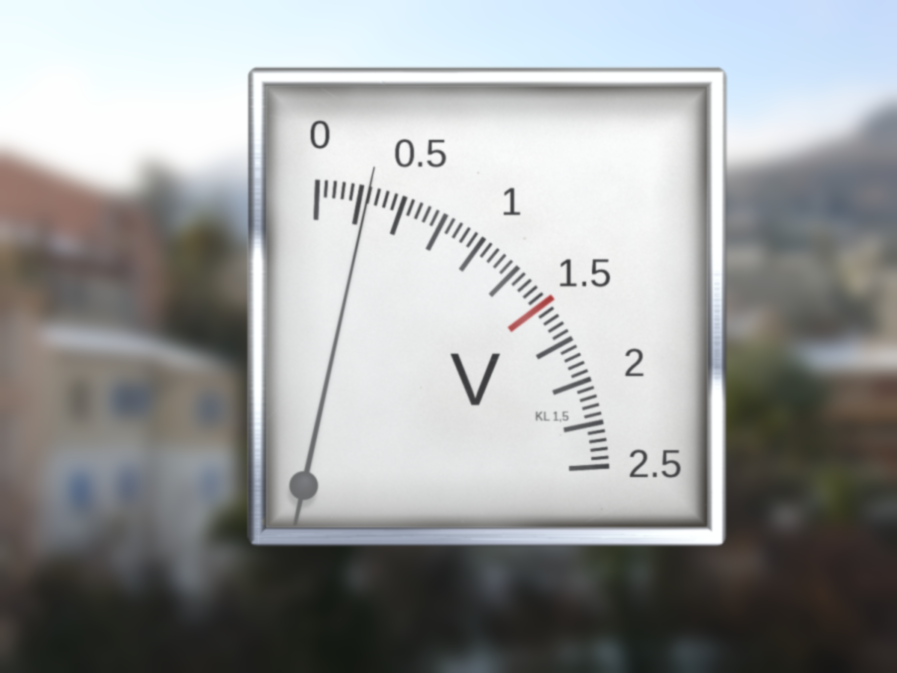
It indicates 0.3
